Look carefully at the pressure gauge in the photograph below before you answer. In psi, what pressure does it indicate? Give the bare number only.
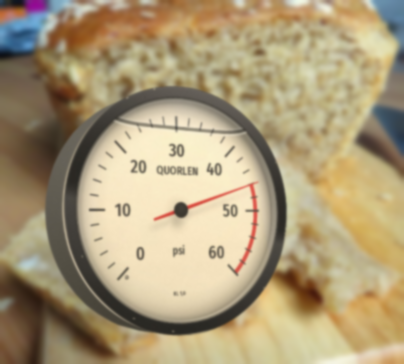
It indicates 46
